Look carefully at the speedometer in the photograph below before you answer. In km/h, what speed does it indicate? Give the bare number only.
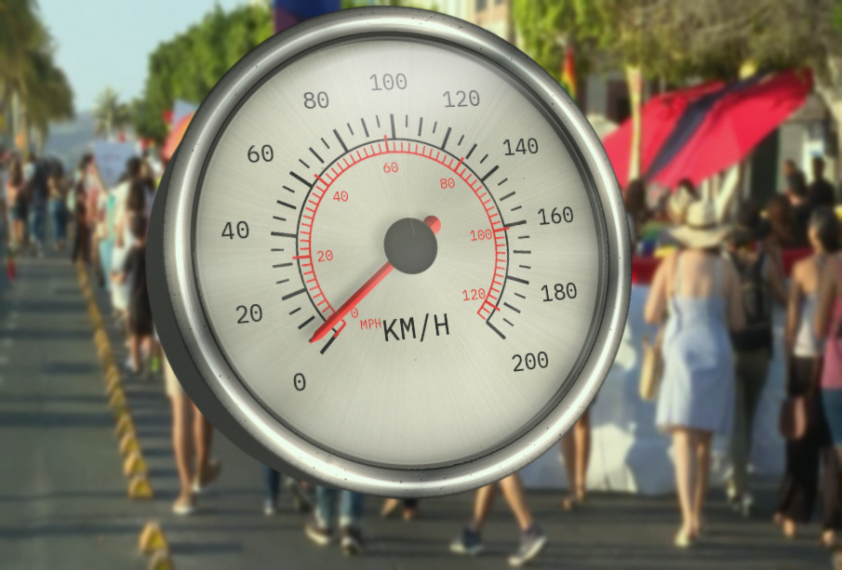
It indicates 5
